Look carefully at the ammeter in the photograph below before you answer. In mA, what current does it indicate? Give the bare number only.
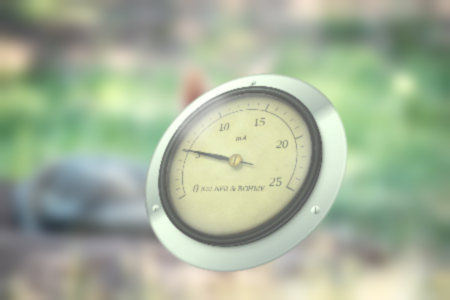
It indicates 5
